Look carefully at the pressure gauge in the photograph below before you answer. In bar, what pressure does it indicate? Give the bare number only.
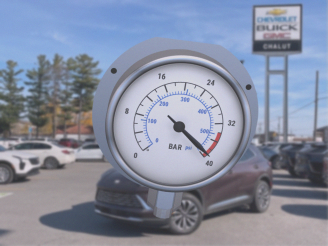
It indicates 39
